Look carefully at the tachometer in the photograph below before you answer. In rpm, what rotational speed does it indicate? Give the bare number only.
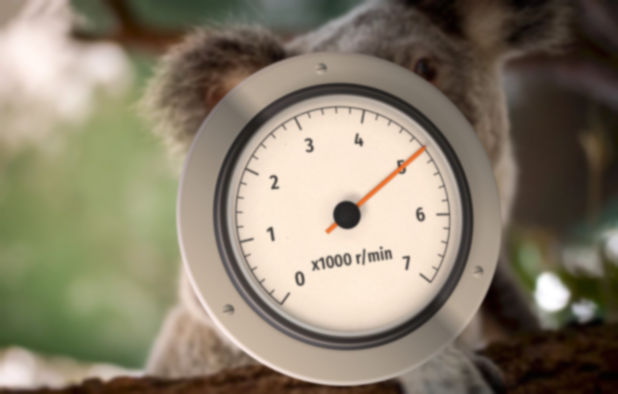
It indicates 5000
